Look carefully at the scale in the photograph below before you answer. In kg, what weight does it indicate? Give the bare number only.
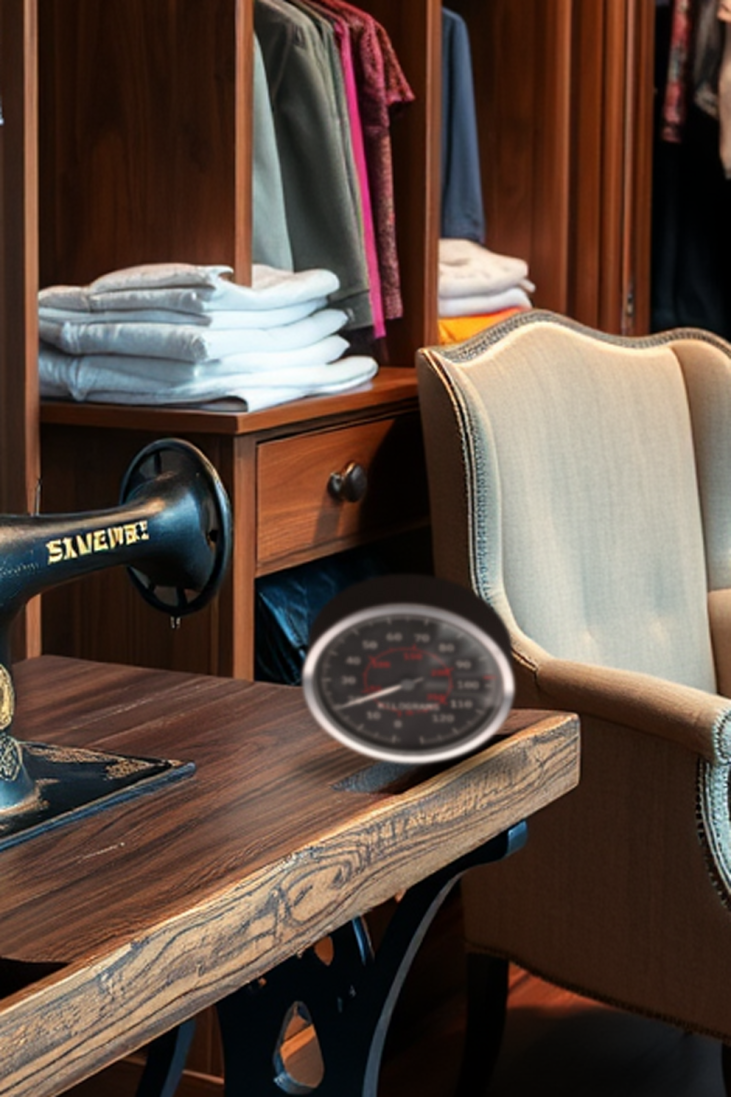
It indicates 20
